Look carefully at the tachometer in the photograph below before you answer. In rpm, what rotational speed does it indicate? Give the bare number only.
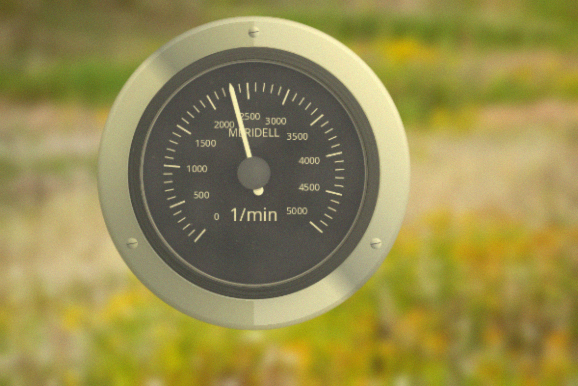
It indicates 2300
